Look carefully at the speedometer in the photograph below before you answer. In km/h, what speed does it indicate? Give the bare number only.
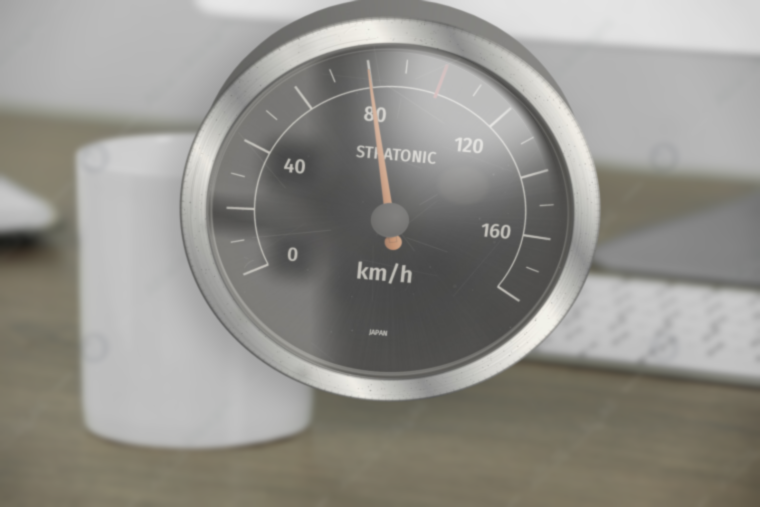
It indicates 80
